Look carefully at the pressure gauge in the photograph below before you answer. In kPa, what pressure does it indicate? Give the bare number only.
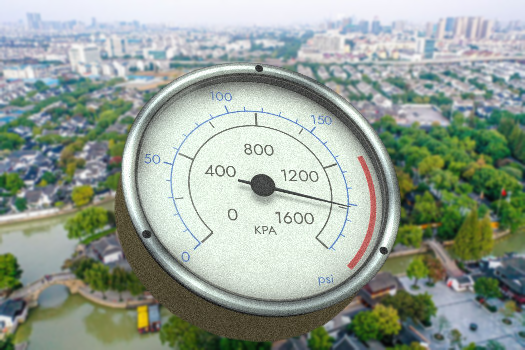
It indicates 1400
